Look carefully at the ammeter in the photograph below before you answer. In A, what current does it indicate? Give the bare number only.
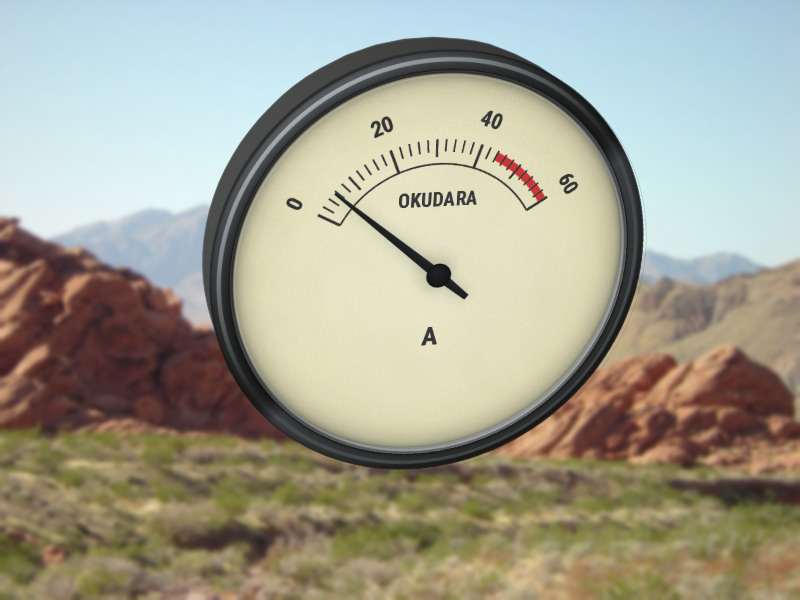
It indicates 6
